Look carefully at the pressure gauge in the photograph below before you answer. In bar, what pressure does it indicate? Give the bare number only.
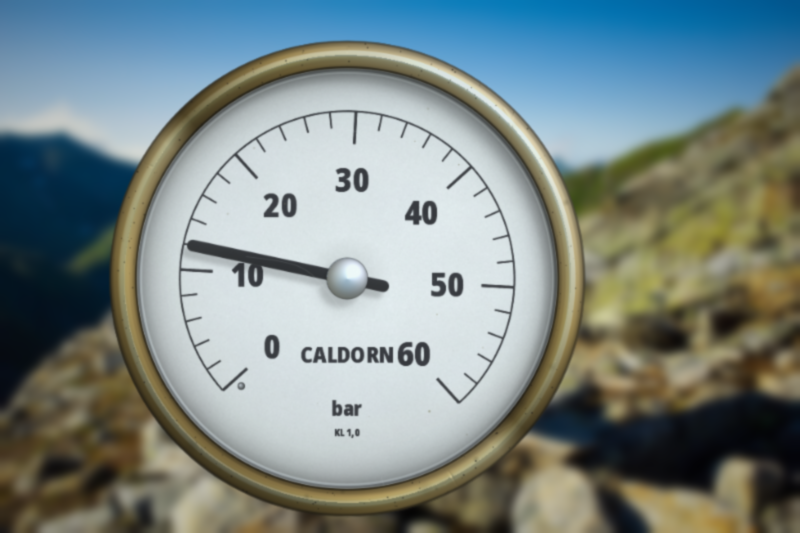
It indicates 12
